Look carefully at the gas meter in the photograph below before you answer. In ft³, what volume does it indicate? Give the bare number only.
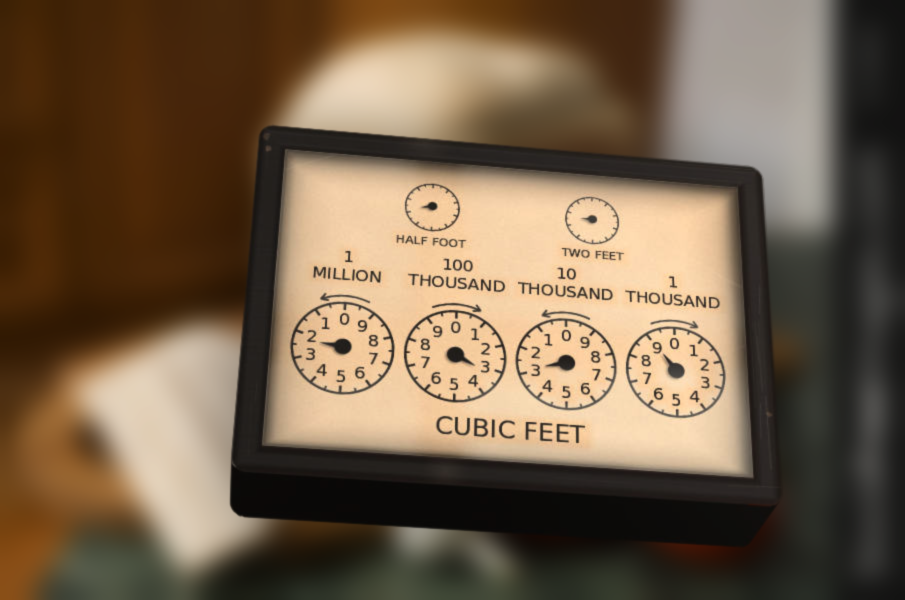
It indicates 232900
